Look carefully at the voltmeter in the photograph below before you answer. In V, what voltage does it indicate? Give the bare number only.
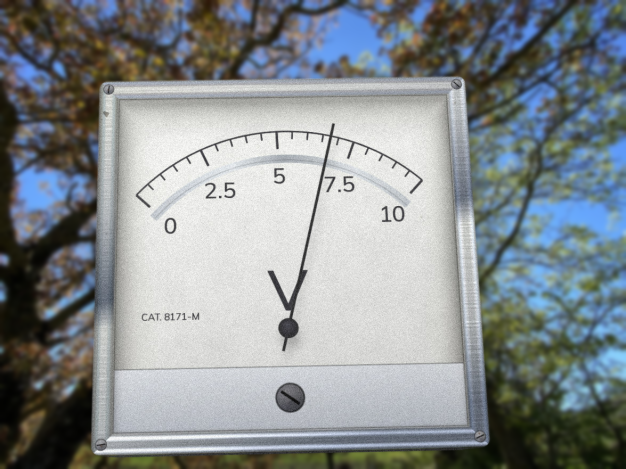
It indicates 6.75
